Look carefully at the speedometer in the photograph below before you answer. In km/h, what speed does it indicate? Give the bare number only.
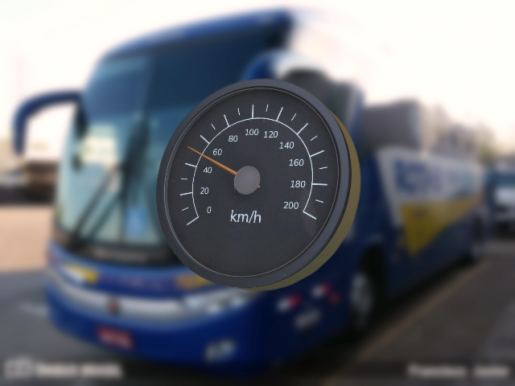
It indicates 50
